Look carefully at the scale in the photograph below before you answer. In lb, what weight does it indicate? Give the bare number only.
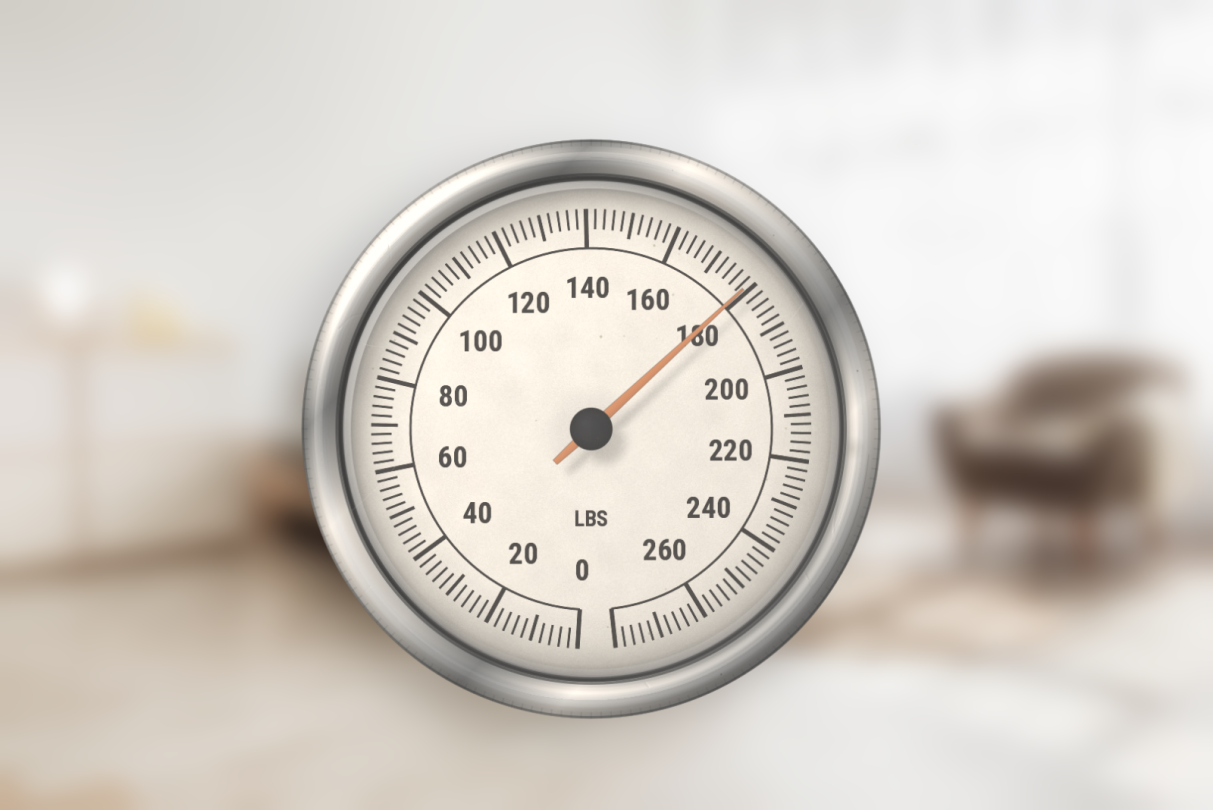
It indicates 179
